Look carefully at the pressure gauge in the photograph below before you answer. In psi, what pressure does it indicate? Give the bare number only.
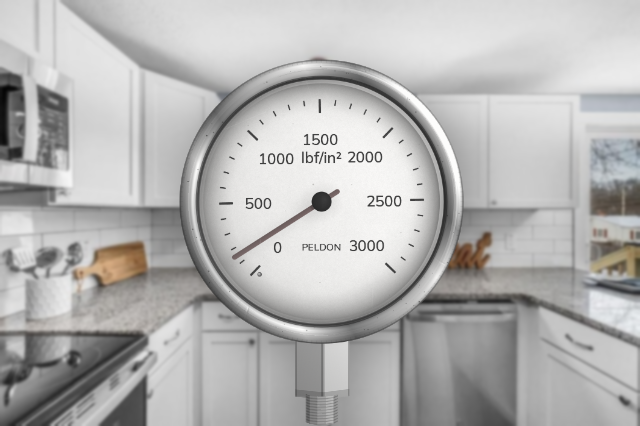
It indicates 150
